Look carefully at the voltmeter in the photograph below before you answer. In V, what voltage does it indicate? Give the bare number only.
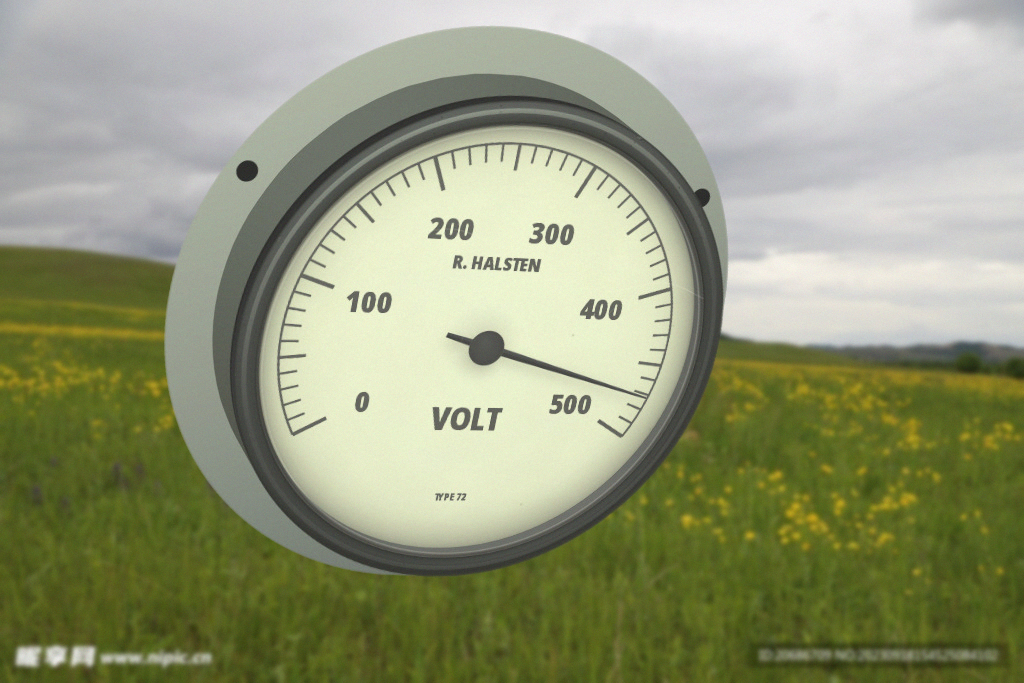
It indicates 470
